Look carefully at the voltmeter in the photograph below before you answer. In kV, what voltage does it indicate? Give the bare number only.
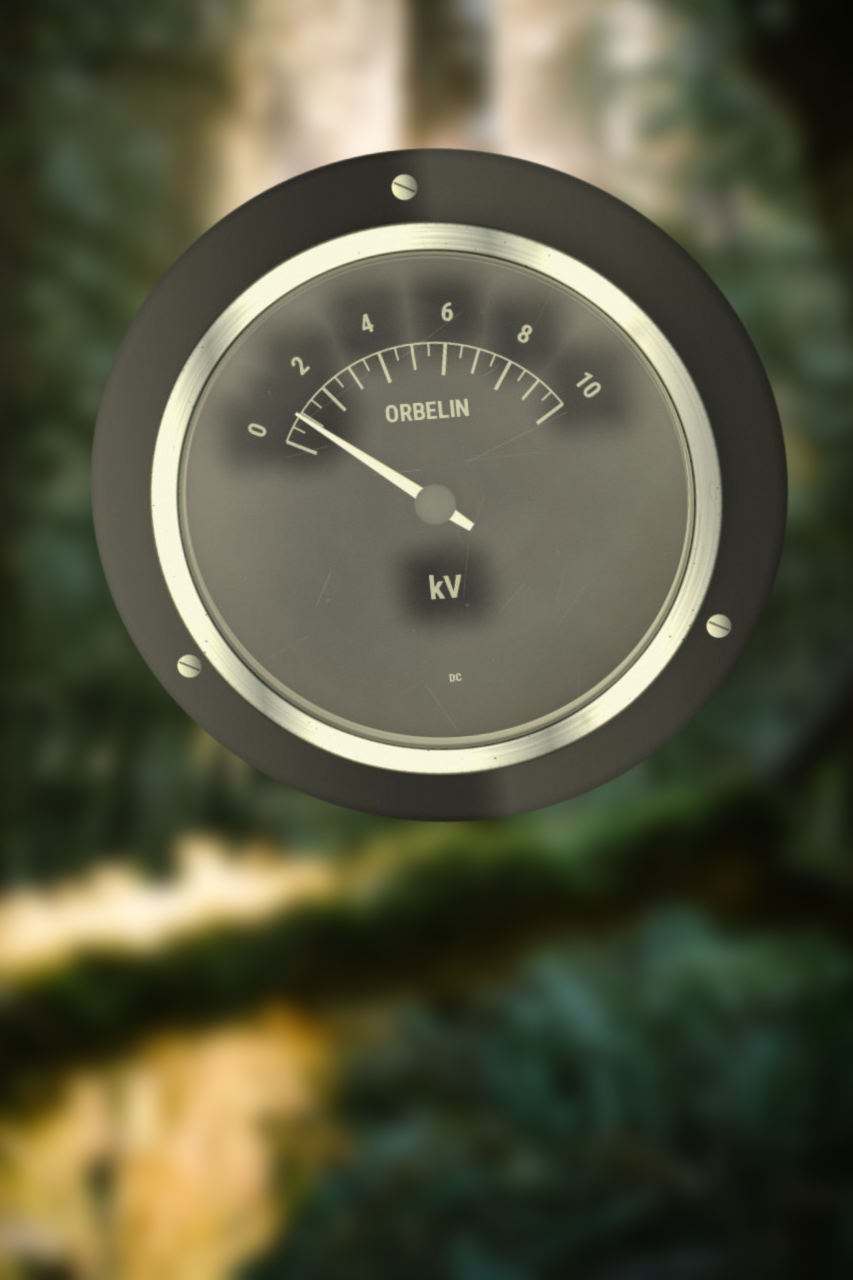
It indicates 1
